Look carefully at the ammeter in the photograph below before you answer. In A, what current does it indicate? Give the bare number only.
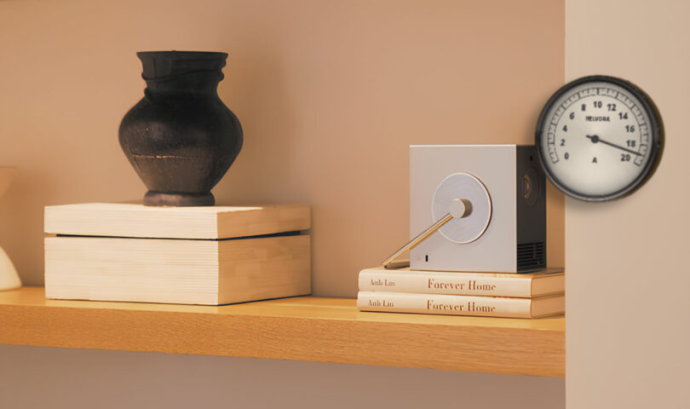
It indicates 19
